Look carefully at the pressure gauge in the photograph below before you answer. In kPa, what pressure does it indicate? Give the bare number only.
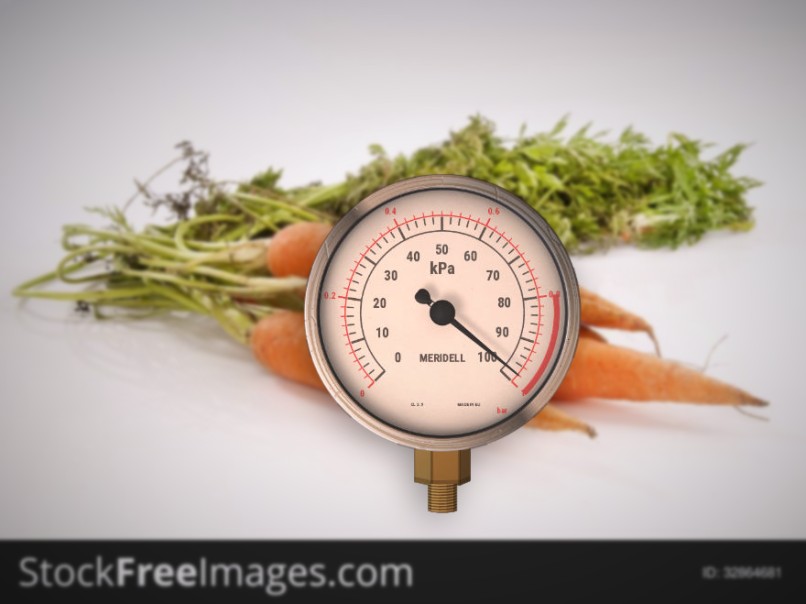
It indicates 98
